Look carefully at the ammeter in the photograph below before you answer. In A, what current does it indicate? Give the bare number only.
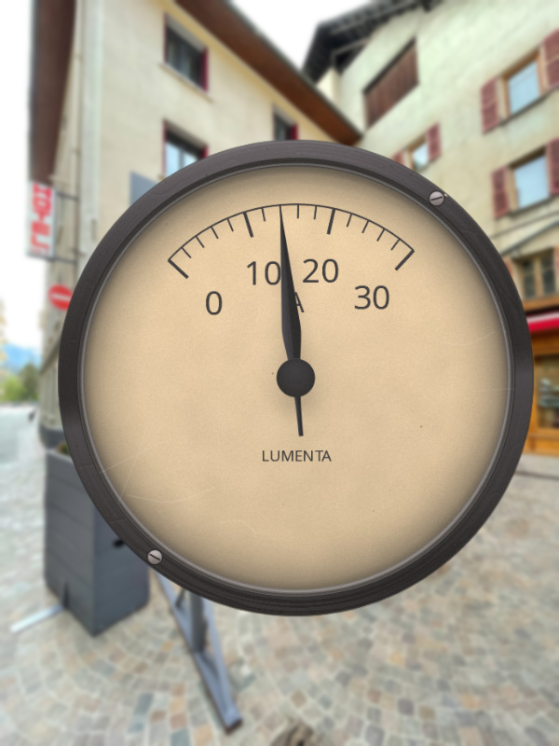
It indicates 14
